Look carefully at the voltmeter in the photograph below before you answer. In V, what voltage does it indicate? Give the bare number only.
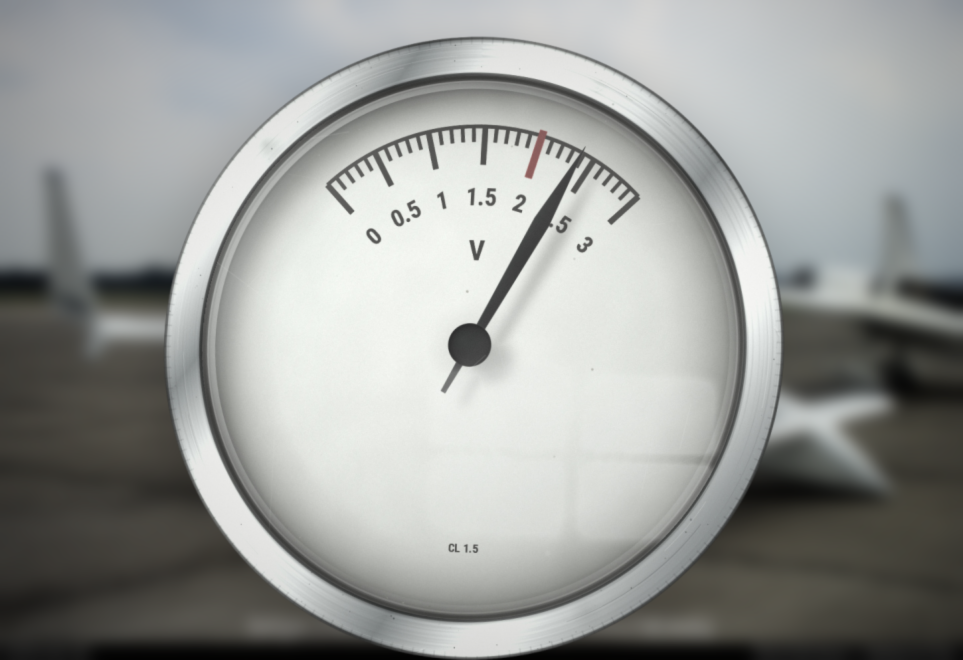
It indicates 2.4
